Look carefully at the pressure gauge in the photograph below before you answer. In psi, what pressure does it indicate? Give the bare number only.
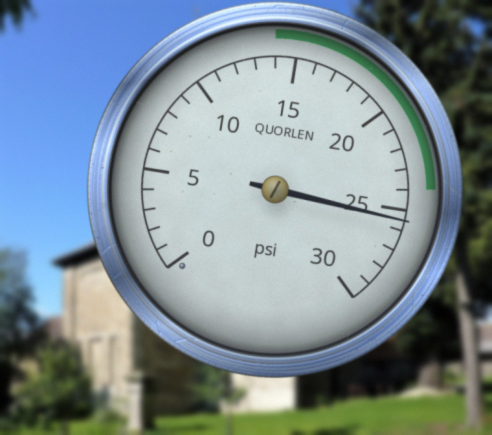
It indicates 25.5
